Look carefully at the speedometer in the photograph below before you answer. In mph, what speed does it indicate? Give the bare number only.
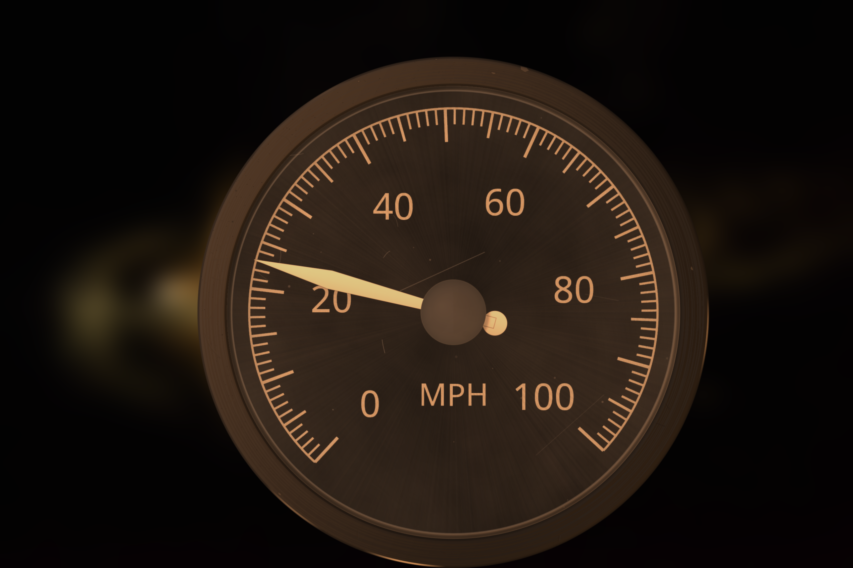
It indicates 23
